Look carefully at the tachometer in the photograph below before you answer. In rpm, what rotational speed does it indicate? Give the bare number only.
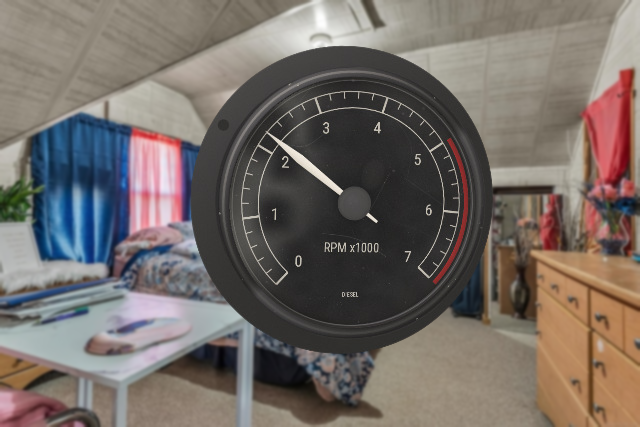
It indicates 2200
